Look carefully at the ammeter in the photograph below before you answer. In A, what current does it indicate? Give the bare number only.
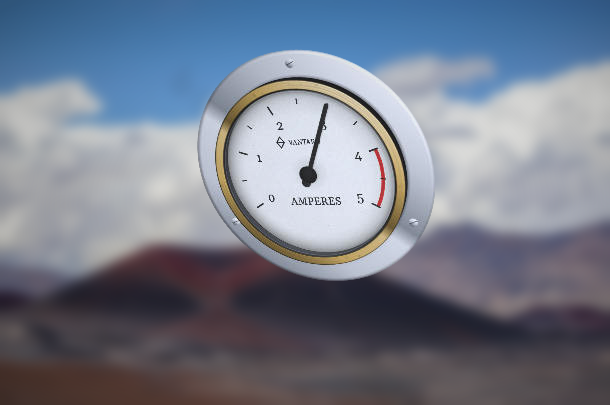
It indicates 3
